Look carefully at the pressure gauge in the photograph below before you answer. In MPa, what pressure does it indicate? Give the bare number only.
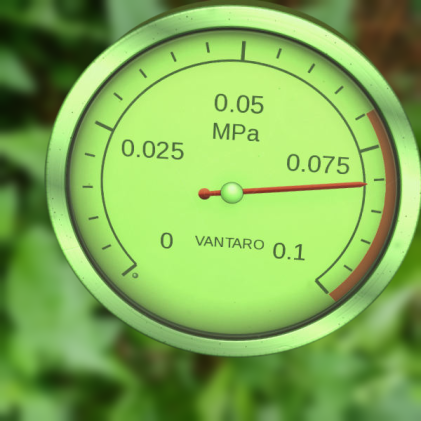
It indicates 0.08
